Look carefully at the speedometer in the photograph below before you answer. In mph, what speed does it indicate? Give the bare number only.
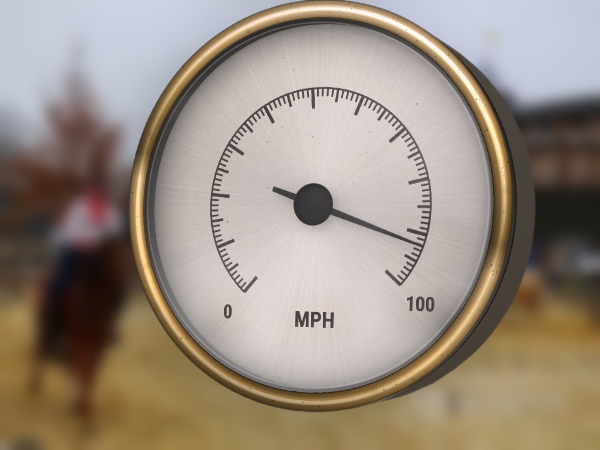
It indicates 92
